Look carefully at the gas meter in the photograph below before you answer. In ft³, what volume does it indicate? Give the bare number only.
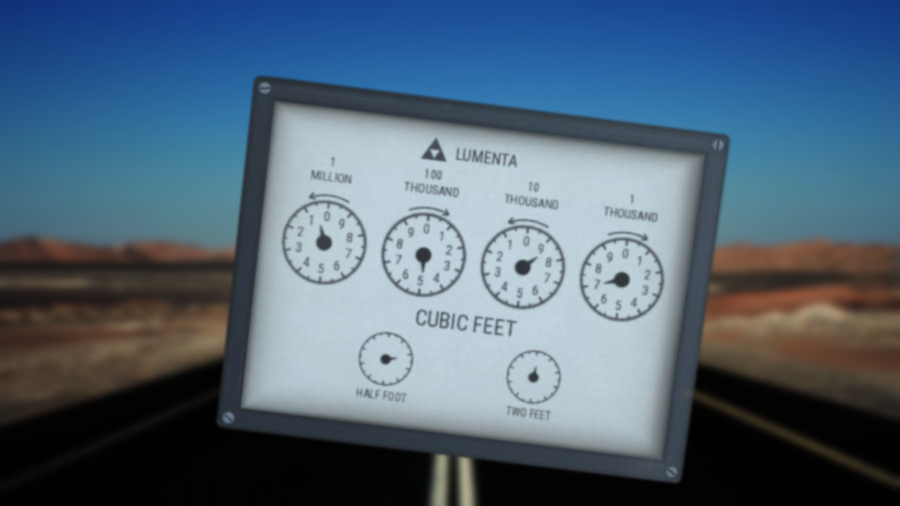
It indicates 48700
